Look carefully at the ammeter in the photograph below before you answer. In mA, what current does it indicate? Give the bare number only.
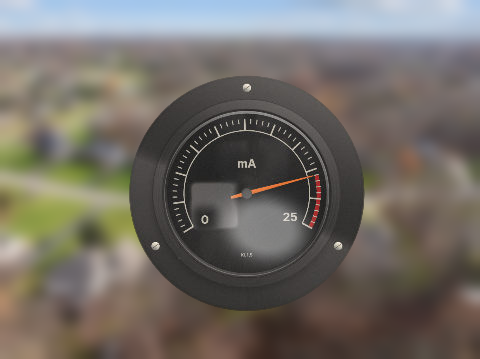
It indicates 20.5
